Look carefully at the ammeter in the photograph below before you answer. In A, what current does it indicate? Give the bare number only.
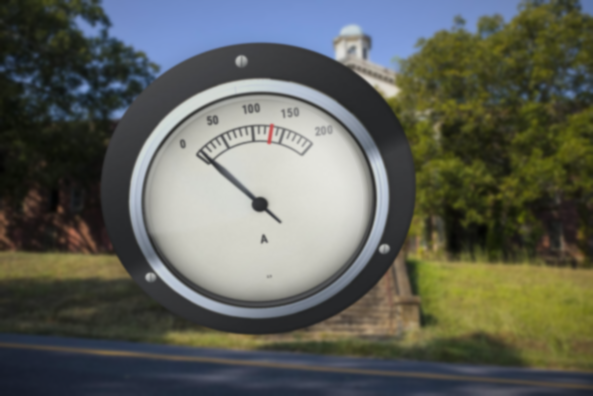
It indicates 10
